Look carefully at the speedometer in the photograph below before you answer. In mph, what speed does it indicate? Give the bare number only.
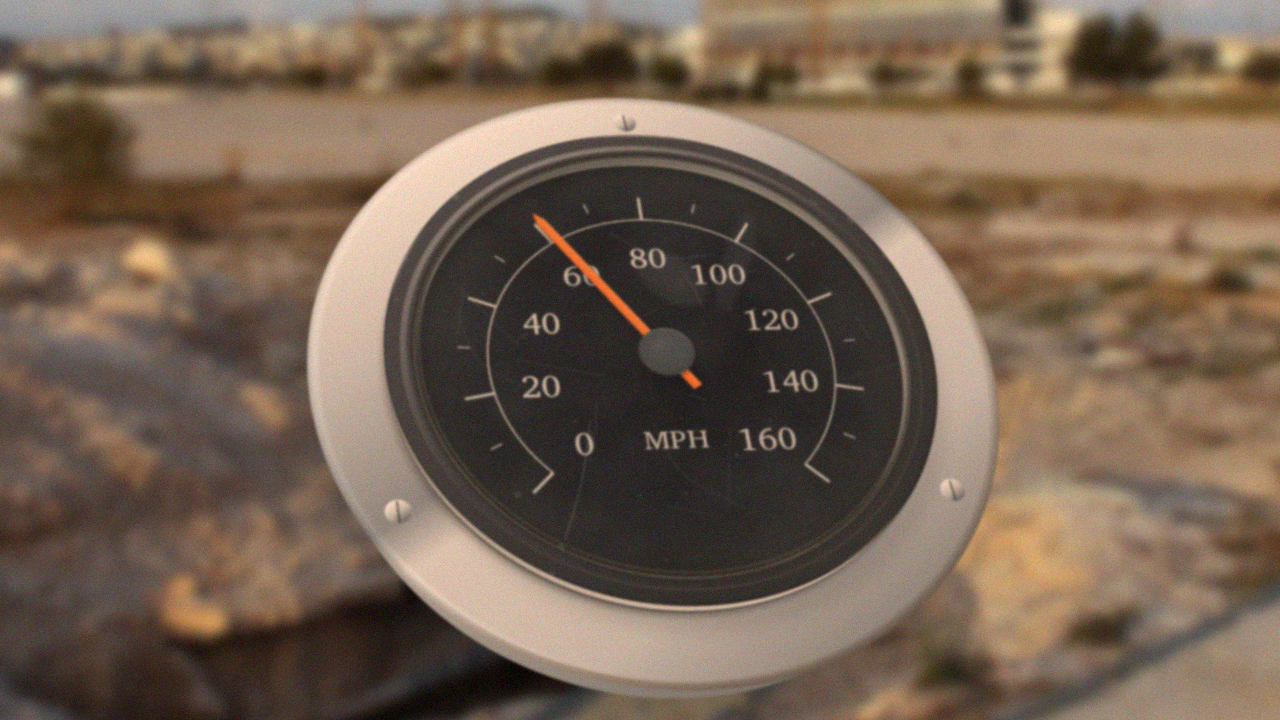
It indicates 60
